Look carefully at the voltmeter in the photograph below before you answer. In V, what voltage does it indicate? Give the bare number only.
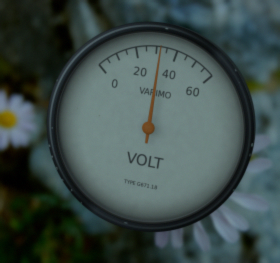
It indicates 32.5
